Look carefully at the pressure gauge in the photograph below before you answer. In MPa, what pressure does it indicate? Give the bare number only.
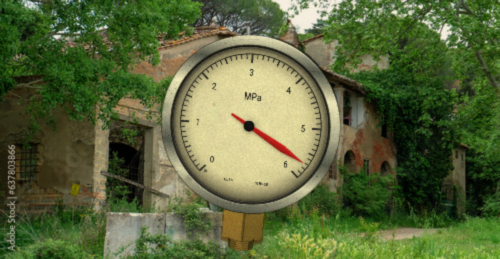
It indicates 5.7
